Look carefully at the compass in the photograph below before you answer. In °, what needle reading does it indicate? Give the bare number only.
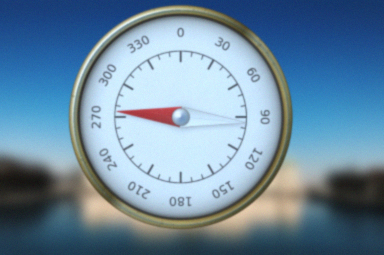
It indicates 275
